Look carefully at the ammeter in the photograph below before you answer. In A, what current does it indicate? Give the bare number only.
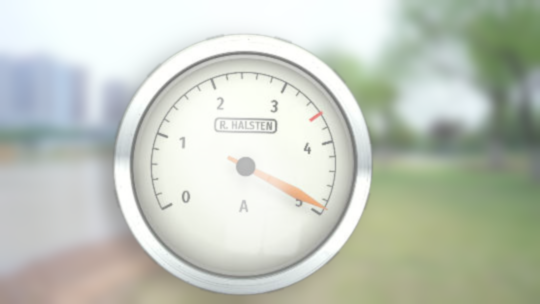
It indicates 4.9
